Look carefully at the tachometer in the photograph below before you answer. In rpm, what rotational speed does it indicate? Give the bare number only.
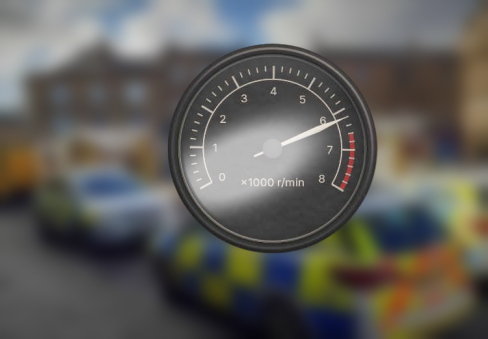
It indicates 6200
